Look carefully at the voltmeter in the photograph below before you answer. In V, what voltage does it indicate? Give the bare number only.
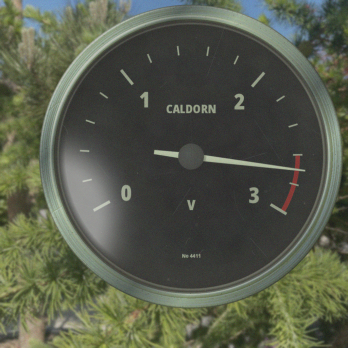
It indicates 2.7
